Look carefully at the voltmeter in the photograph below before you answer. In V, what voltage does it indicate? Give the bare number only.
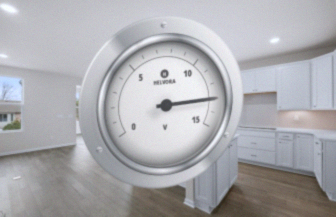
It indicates 13
